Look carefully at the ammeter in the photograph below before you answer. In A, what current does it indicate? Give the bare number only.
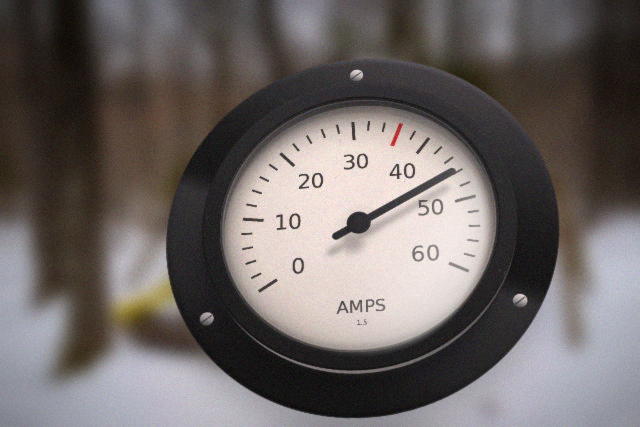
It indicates 46
